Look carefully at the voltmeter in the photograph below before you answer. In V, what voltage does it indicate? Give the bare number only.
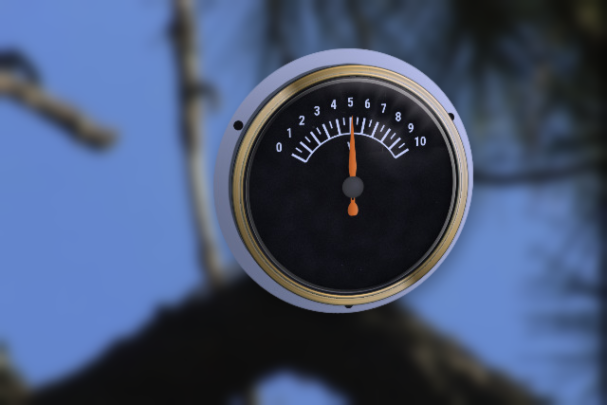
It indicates 5
